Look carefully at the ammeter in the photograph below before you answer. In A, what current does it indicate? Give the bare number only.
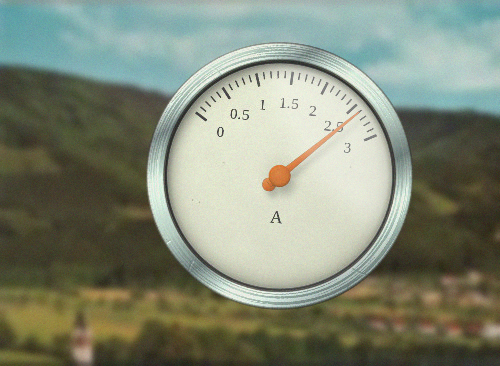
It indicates 2.6
